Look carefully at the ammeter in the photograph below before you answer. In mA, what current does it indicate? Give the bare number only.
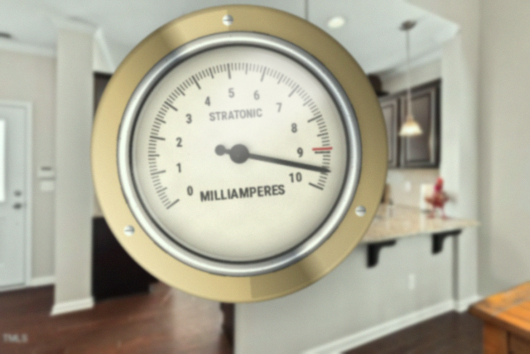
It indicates 9.5
